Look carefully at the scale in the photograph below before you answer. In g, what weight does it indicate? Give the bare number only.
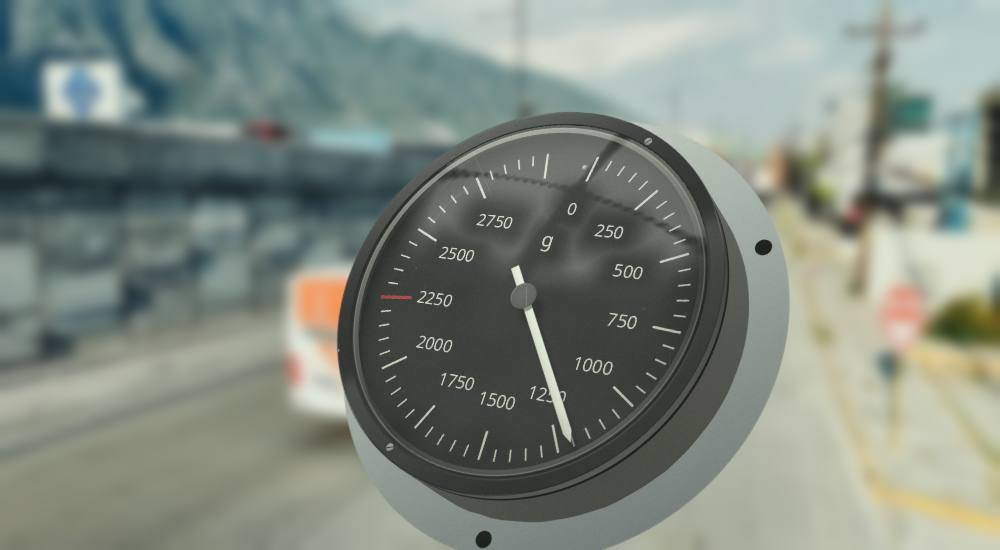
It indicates 1200
